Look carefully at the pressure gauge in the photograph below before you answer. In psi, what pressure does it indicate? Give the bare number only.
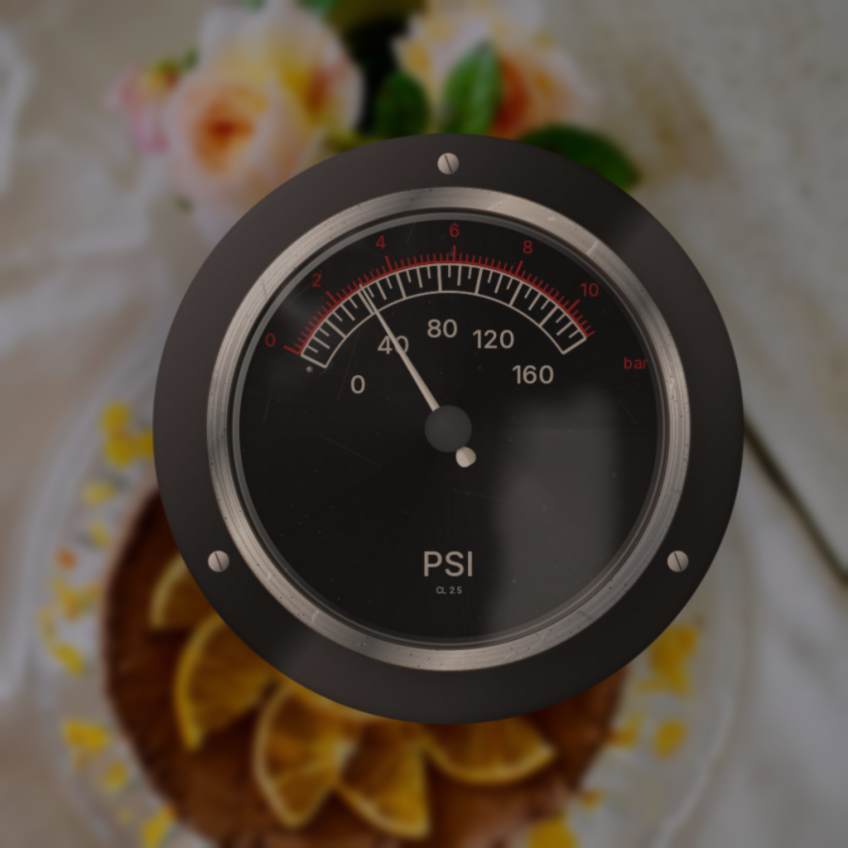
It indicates 42.5
